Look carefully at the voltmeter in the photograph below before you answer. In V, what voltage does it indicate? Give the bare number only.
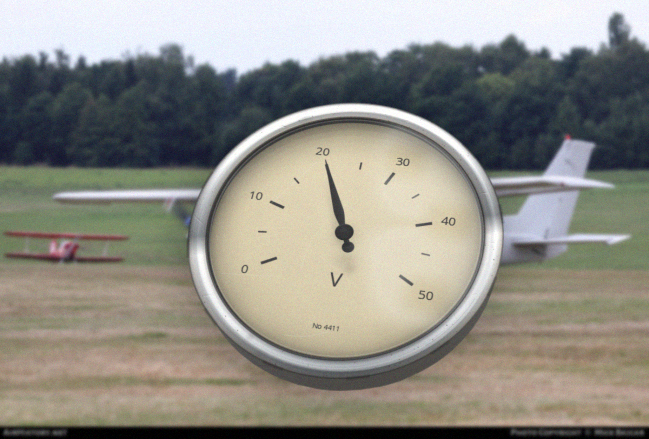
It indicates 20
